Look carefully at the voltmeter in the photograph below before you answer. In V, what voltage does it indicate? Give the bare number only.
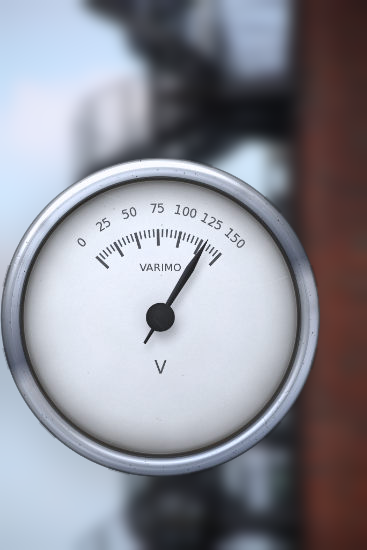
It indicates 130
